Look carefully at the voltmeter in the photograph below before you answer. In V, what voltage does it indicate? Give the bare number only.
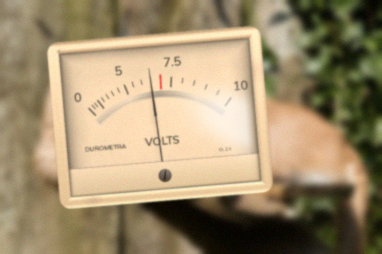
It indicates 6.5
